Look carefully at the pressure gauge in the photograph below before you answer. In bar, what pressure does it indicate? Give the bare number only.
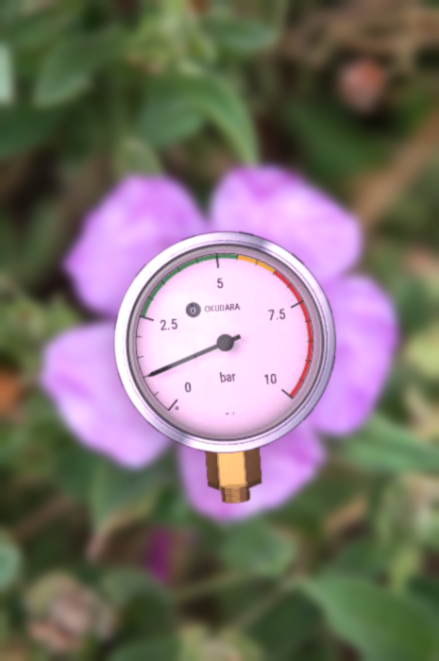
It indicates 1
